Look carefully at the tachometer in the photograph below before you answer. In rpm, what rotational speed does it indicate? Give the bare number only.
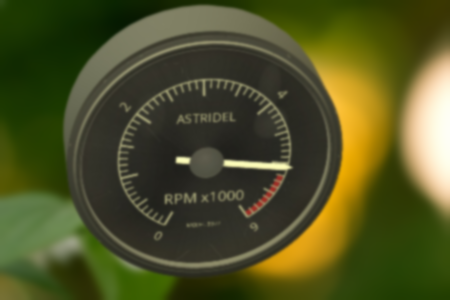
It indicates 5000
